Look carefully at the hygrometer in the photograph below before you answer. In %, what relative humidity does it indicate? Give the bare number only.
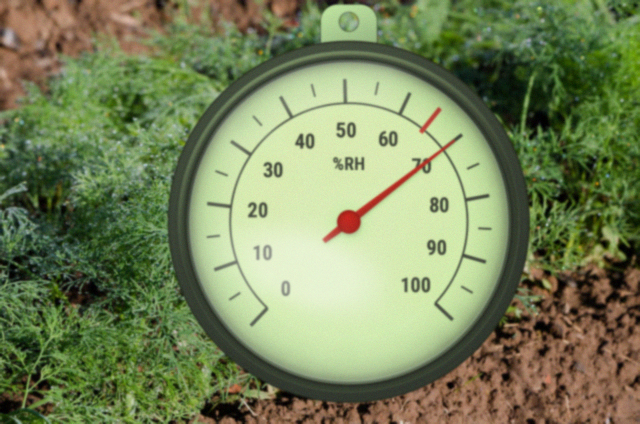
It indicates 70
